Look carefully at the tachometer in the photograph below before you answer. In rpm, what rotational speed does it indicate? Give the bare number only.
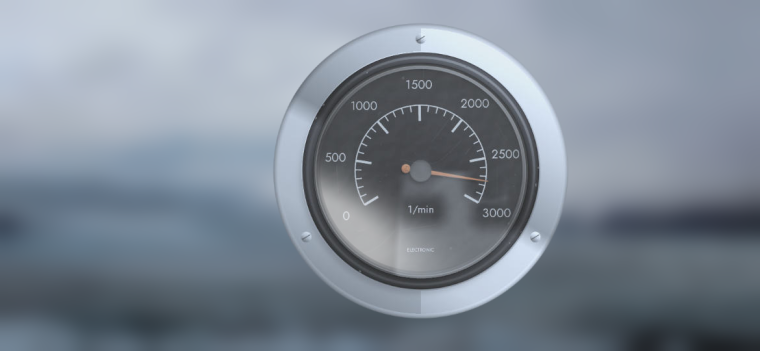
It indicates 2750
